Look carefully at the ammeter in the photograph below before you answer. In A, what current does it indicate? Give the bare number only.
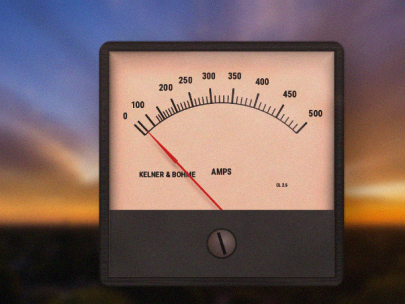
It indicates 50
